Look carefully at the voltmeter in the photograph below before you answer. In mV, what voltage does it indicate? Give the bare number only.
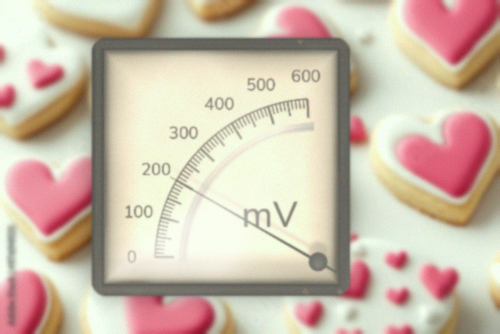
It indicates 200
